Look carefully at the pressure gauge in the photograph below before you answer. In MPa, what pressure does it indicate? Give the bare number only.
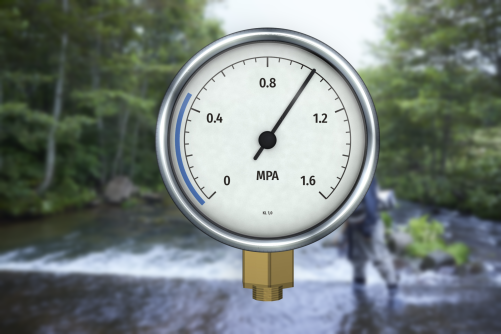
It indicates 1
